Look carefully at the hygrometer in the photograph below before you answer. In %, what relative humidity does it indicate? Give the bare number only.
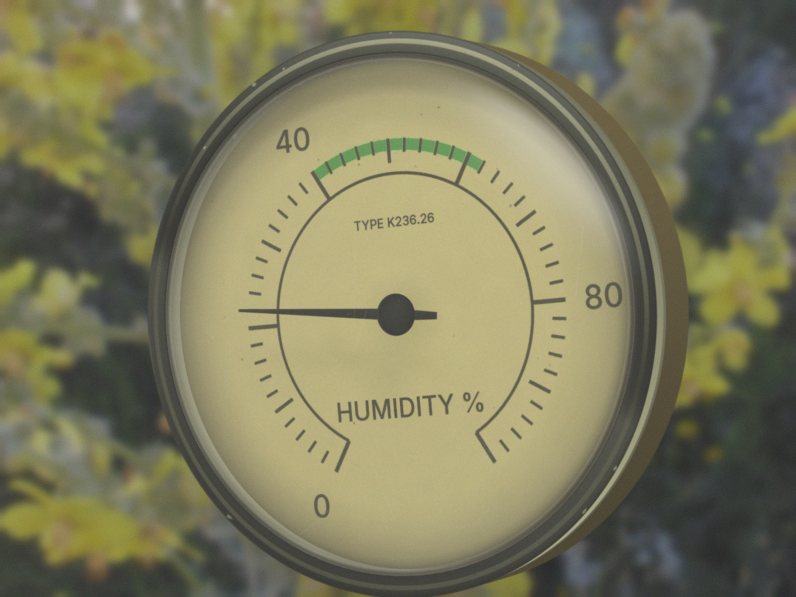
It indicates 22
